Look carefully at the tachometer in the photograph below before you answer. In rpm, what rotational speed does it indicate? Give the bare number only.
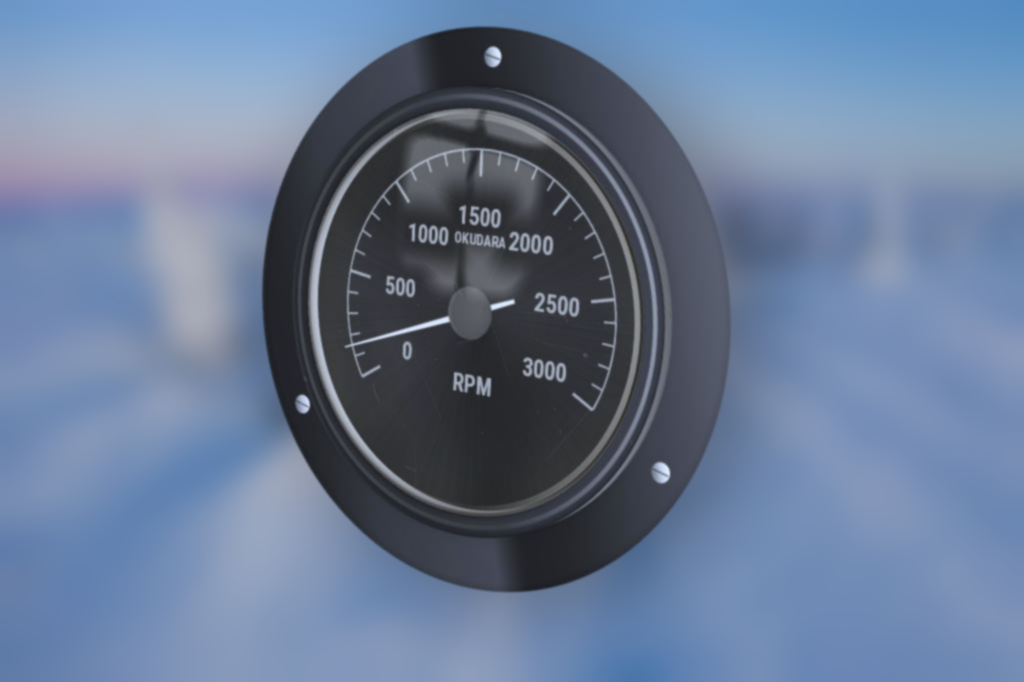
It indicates 150
